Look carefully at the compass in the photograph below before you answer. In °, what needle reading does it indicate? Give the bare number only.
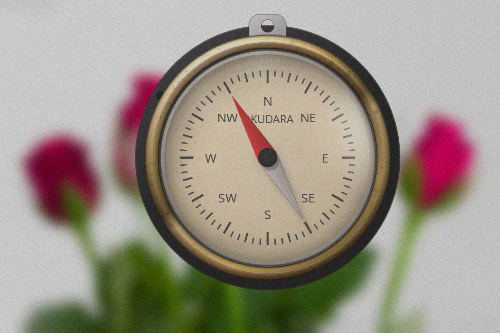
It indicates 330
